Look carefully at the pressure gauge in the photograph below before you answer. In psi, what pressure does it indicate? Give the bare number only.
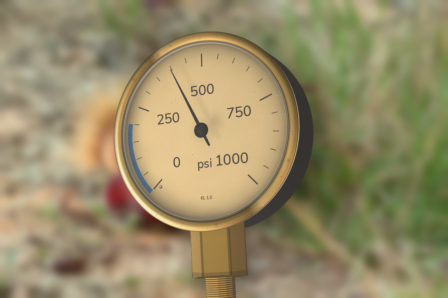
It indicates 400
